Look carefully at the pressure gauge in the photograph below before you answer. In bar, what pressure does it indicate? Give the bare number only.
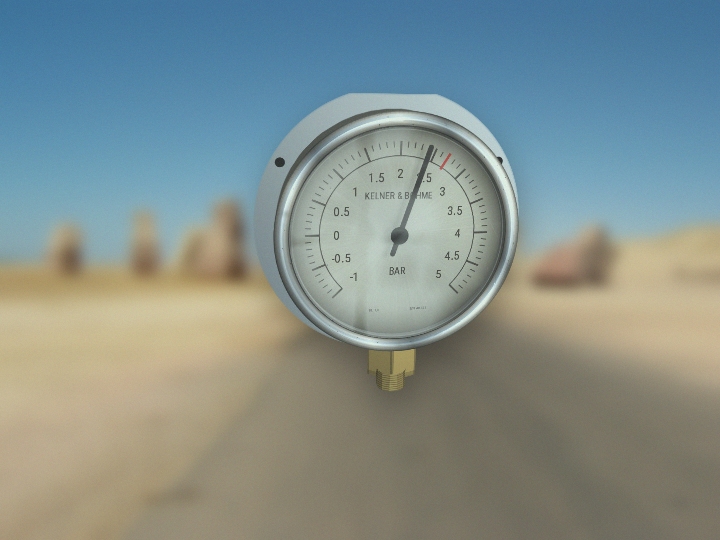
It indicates 2.4
